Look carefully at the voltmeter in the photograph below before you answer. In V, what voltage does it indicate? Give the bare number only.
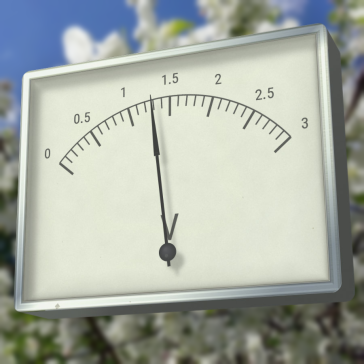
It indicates 1.3
